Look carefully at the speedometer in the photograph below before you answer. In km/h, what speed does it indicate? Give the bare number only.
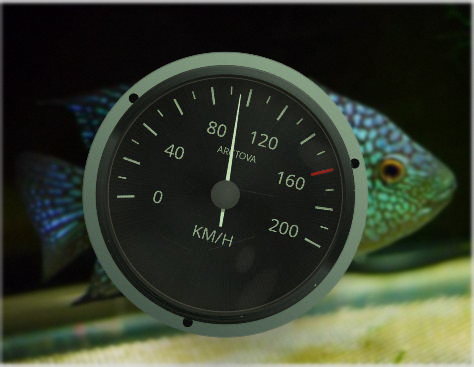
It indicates 95
